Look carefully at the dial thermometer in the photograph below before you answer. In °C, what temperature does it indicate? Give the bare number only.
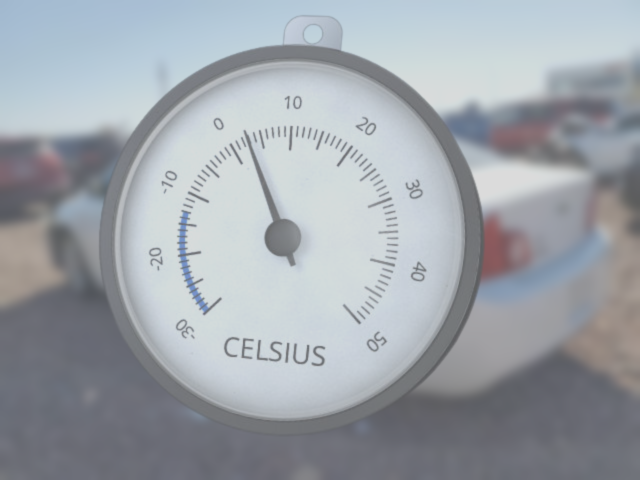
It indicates 3
